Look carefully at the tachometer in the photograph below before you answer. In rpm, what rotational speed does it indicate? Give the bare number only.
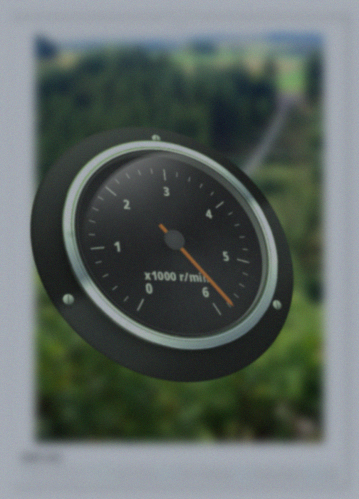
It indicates 5800
